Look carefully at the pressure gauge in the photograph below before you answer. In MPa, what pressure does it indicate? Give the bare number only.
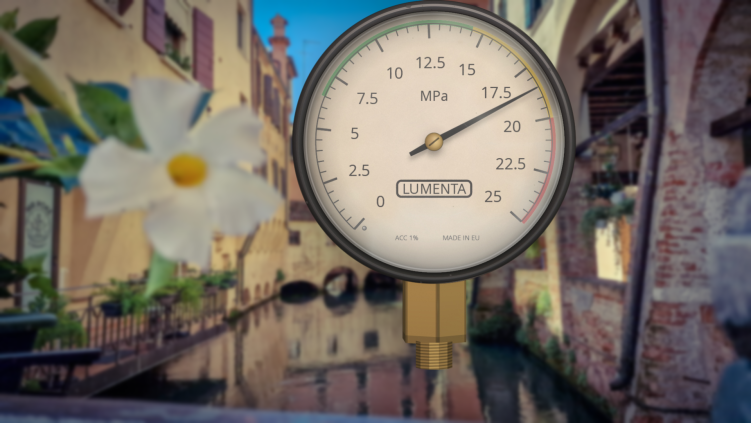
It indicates 18.5
